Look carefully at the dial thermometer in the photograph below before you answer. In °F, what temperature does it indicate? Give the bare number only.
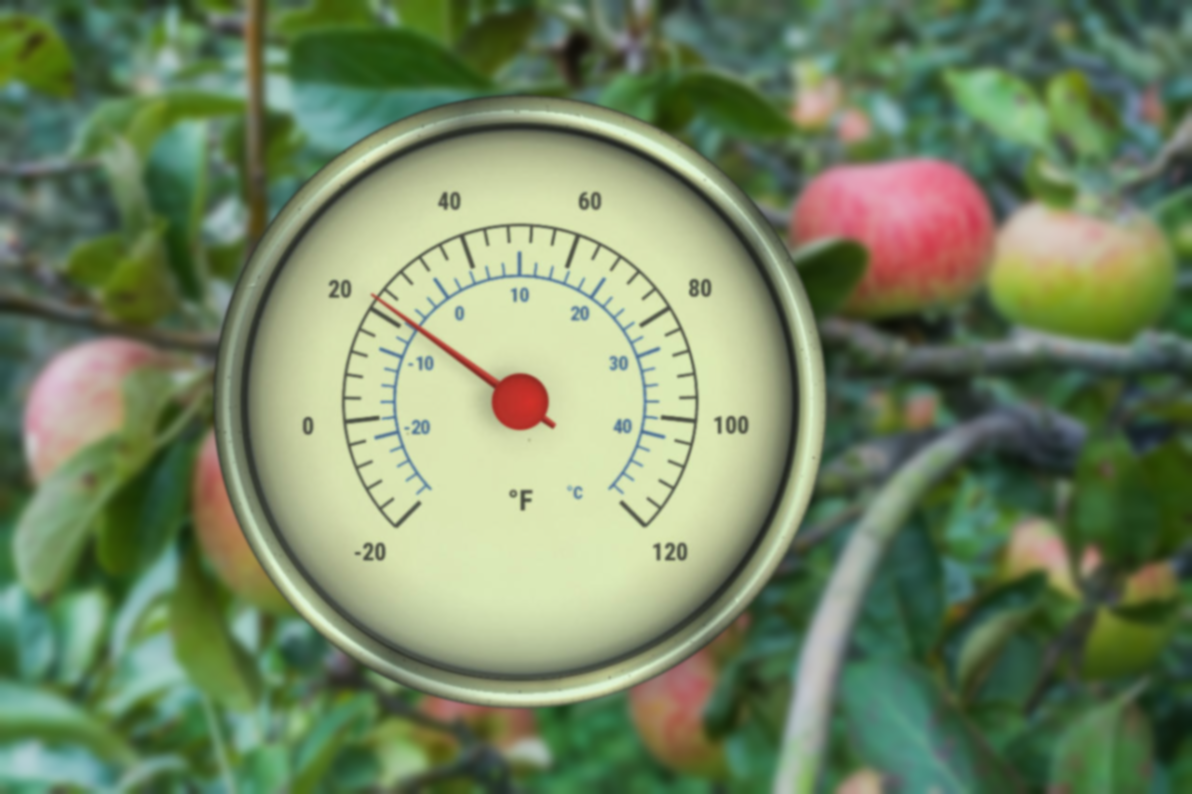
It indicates 22
